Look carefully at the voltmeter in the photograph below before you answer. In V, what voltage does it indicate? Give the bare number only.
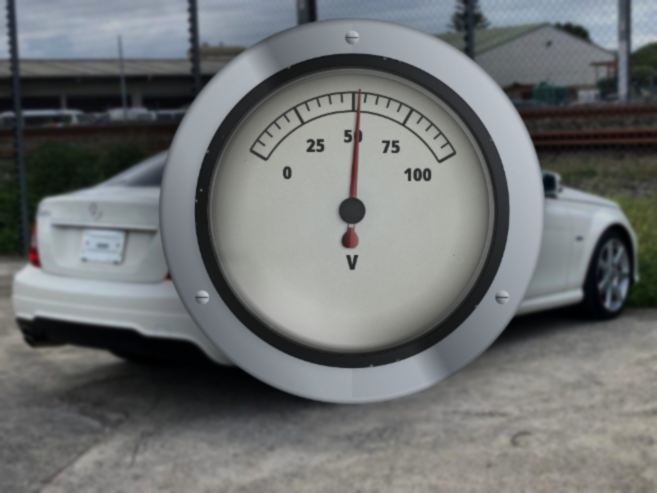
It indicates 52.5
